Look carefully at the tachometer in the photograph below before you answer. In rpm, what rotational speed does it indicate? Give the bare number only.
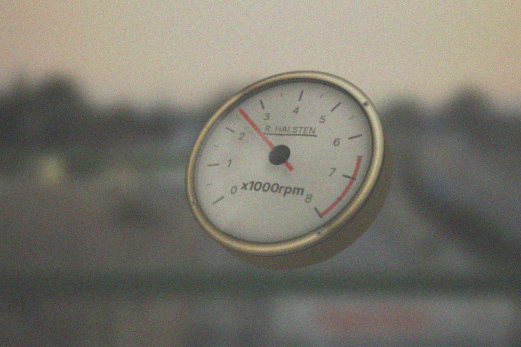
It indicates 2500
